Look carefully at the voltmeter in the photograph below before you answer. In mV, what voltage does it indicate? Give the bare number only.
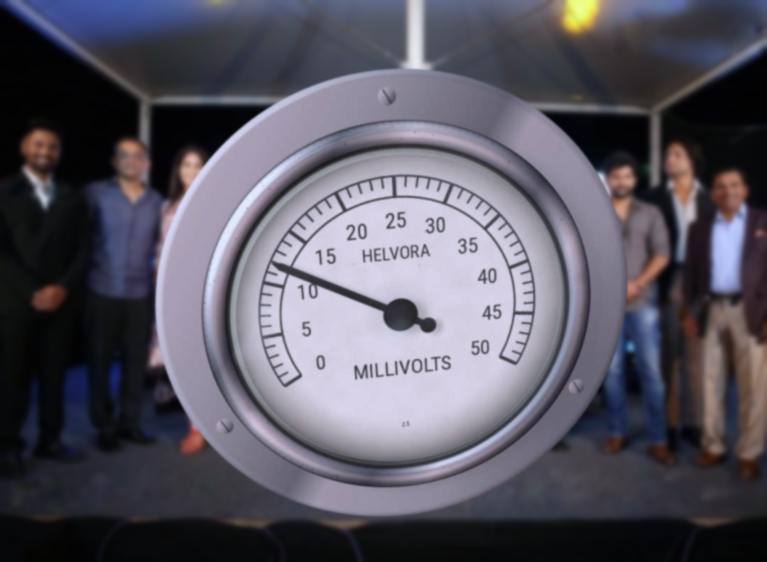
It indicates 12
